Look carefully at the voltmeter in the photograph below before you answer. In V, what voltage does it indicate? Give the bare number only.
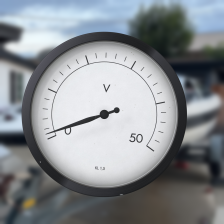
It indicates 1
